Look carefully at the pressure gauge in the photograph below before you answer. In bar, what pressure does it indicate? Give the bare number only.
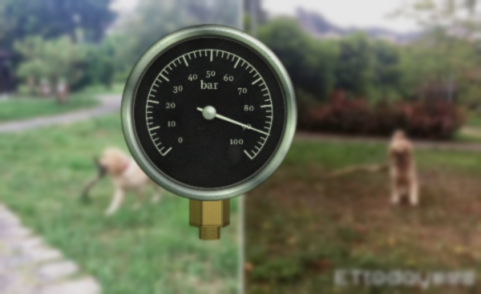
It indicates 90
